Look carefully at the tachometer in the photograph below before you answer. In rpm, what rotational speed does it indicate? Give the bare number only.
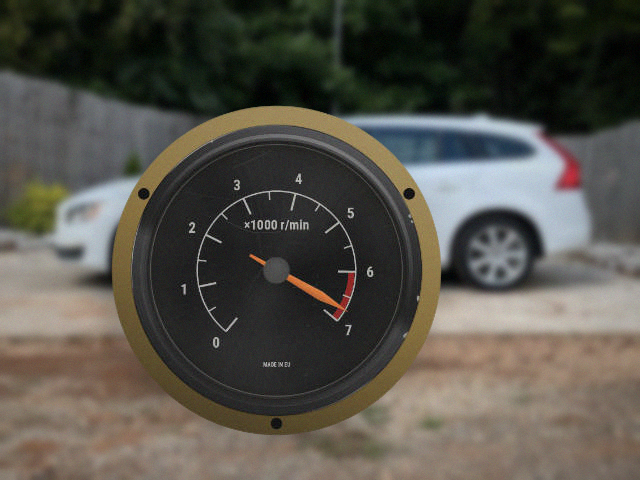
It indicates 6750
